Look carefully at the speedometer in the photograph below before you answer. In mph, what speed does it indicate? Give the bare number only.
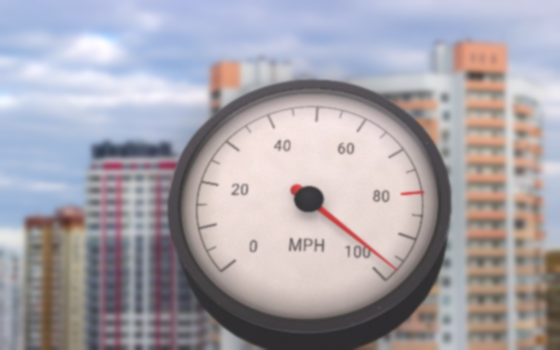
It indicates 97.5
